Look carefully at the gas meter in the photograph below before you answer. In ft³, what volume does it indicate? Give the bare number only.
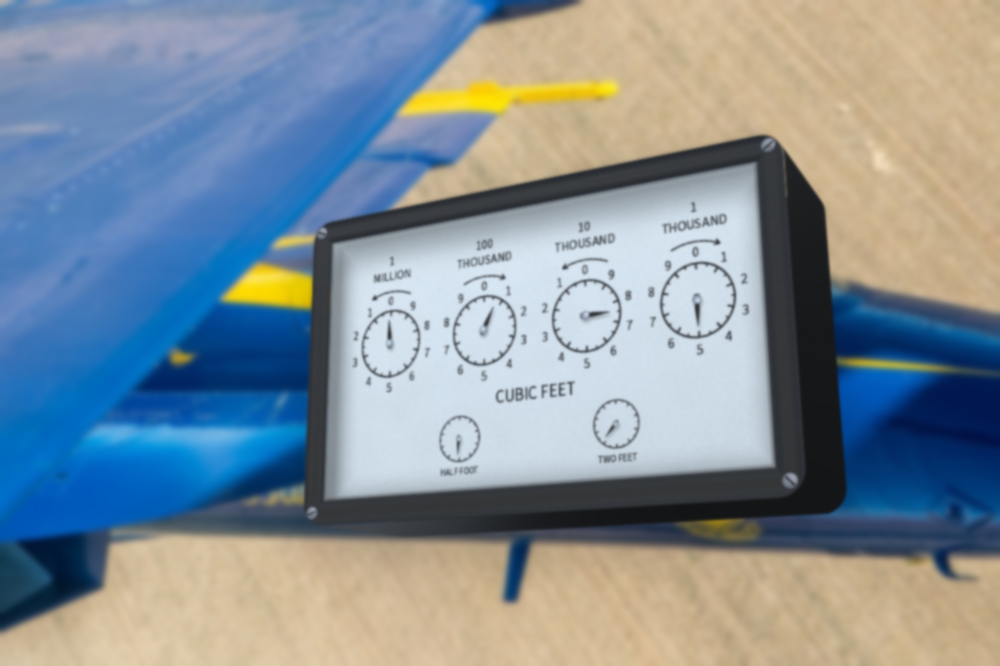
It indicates 7500
